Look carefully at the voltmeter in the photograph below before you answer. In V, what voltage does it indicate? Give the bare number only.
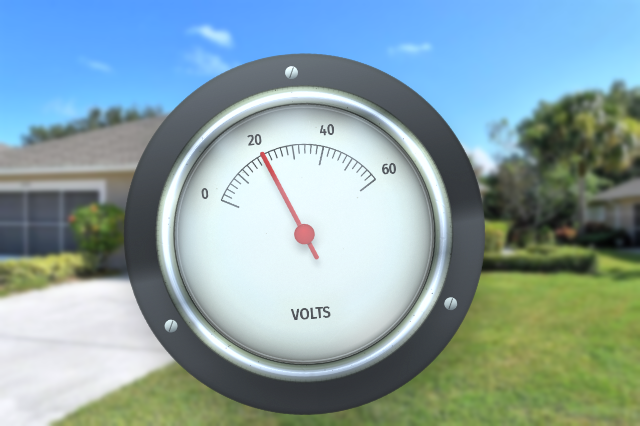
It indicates 20
